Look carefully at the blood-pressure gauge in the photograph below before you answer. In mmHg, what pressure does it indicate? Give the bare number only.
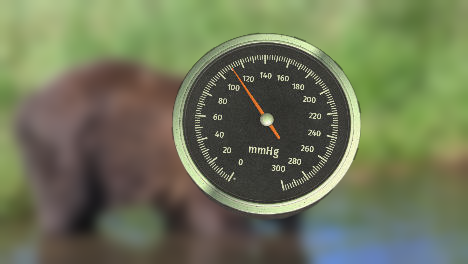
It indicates 110
